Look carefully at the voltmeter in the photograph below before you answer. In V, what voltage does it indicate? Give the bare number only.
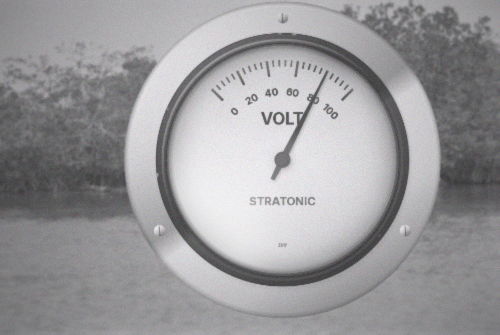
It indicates 80
